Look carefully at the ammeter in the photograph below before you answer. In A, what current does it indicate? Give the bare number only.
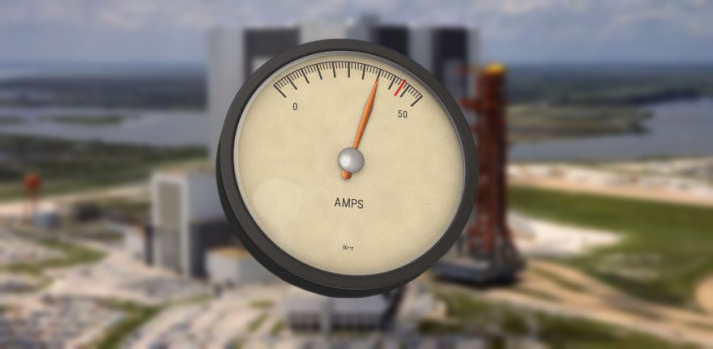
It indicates 35
